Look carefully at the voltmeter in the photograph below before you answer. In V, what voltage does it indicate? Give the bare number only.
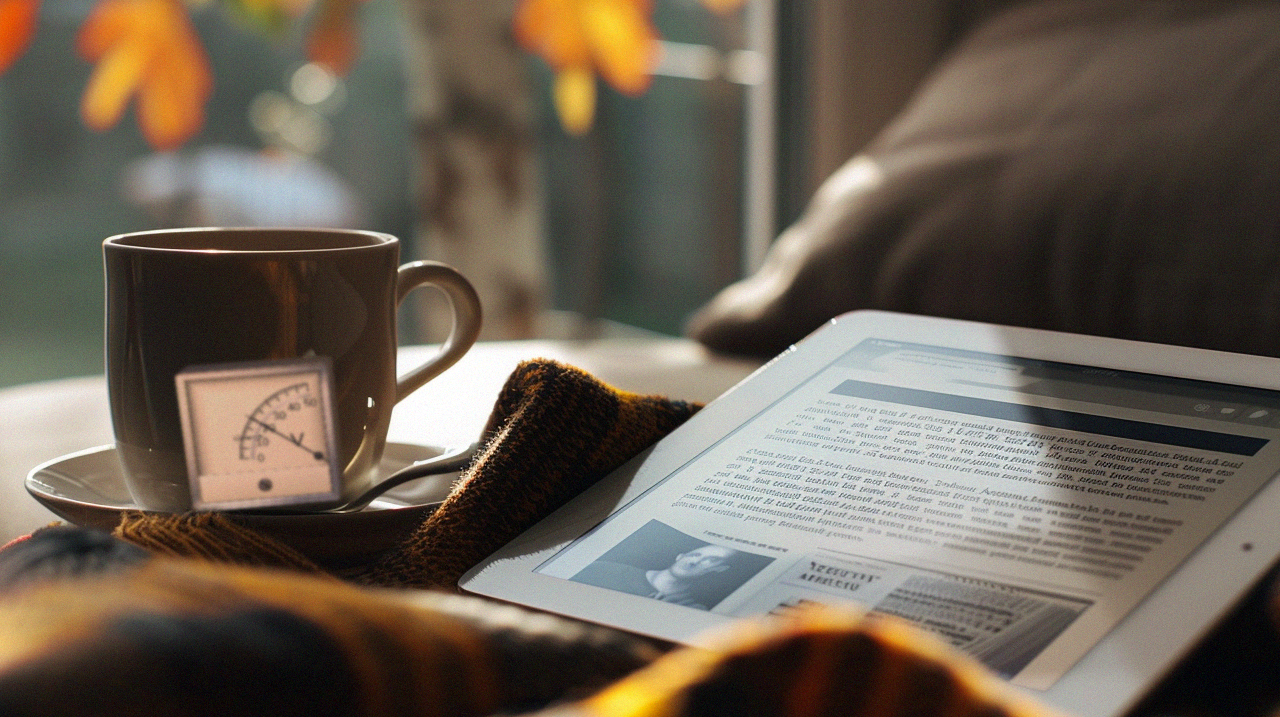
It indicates 20
